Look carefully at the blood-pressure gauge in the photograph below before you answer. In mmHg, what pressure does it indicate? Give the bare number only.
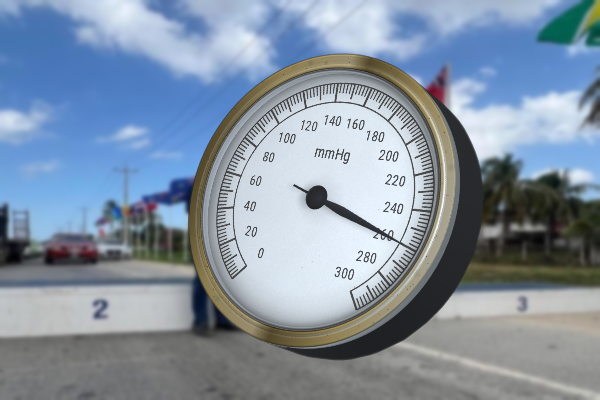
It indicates 260
